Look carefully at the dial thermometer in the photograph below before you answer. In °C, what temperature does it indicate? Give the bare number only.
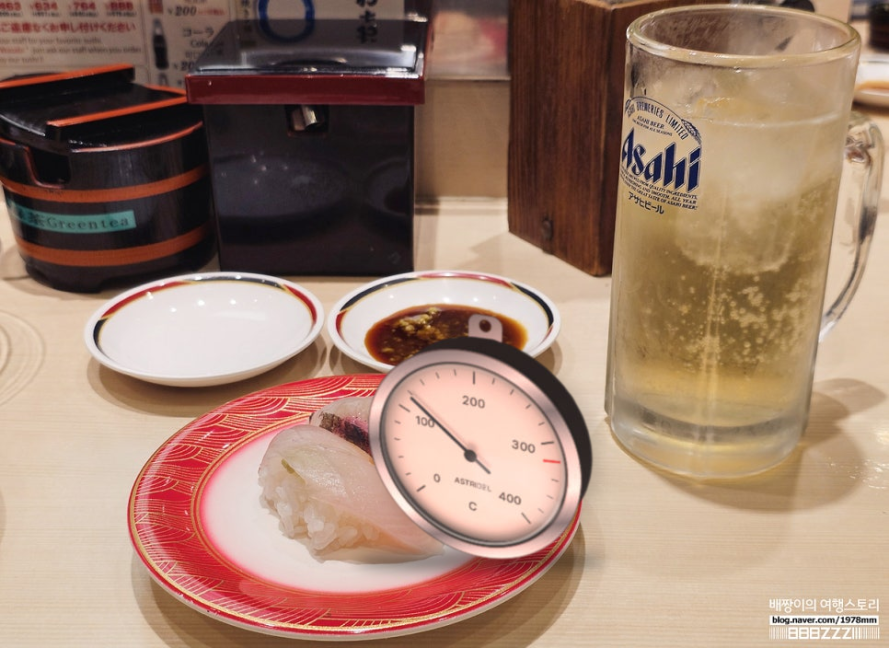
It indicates 120
